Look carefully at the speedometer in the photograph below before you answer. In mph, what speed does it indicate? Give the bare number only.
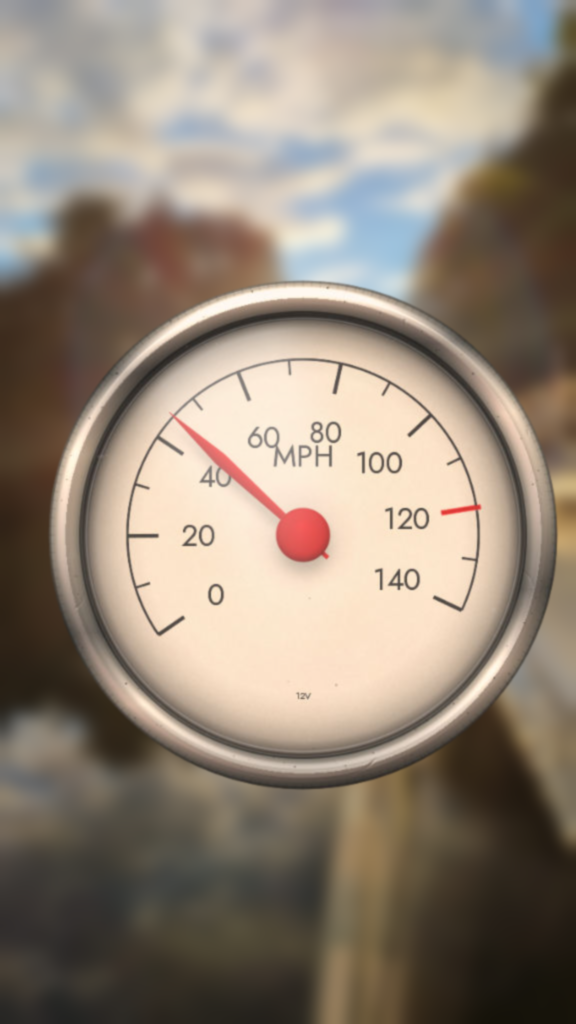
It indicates 45
